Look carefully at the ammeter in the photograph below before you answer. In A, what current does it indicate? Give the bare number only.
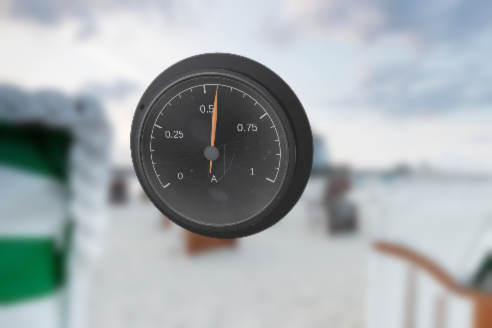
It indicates 0.55
